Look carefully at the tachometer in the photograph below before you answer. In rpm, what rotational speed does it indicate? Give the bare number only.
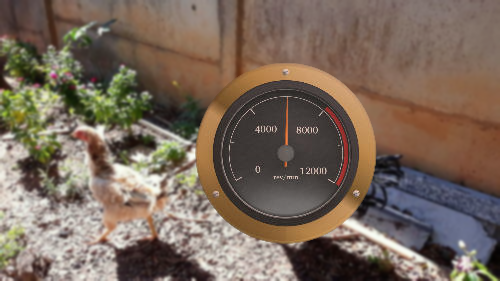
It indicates 6000
